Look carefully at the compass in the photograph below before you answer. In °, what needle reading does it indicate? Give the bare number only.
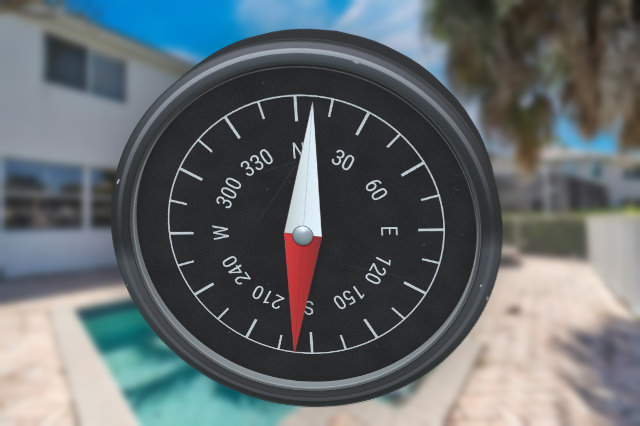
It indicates 187.5
